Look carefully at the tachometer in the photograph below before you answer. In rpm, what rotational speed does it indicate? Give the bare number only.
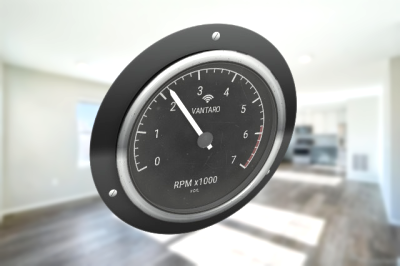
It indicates 2200
